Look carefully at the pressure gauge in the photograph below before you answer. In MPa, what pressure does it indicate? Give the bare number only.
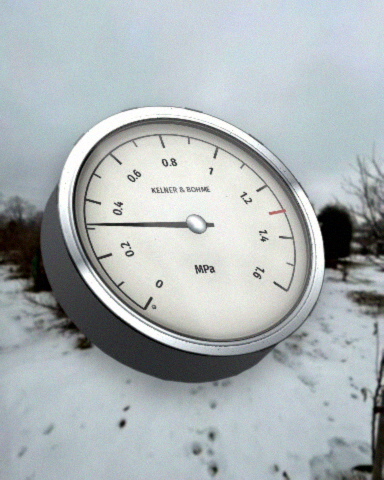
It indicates 0.3
